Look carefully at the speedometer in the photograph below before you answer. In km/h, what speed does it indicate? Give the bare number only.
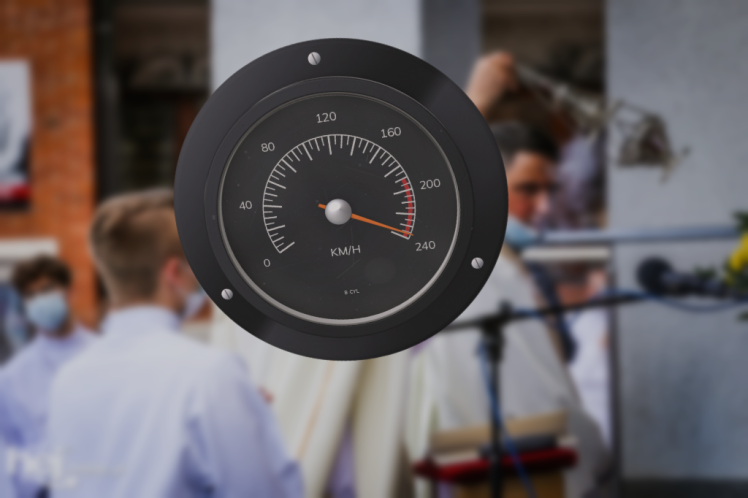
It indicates 235
